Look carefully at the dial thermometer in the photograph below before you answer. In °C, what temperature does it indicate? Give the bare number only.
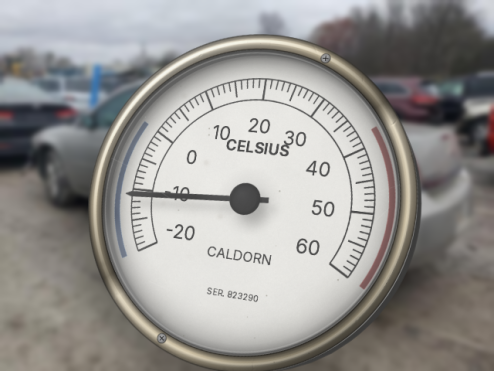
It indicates -11
